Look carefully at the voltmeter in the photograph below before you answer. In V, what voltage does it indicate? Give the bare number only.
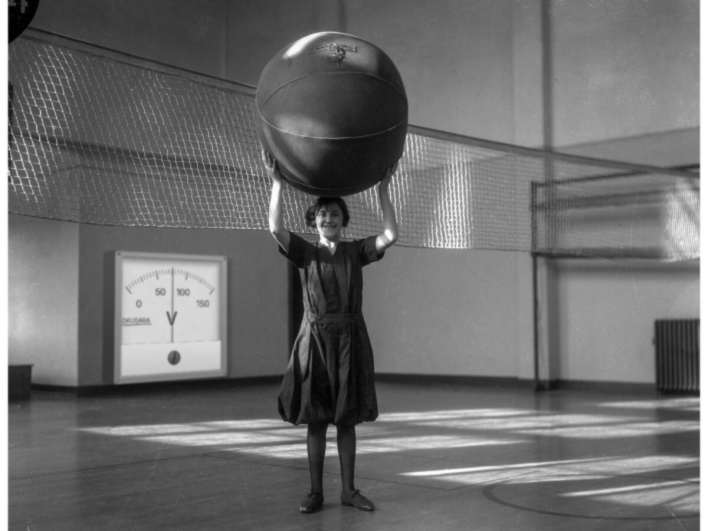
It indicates 75
